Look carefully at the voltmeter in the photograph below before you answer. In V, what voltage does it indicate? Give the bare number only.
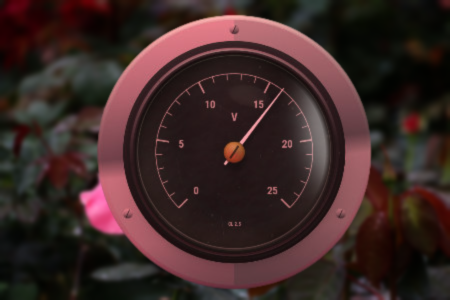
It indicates 16
